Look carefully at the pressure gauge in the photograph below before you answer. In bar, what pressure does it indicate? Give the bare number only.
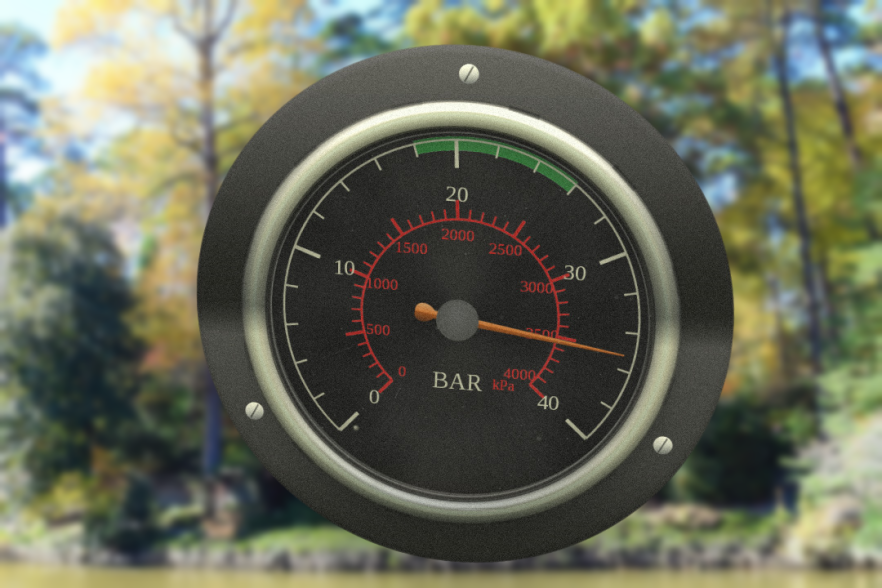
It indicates 35
